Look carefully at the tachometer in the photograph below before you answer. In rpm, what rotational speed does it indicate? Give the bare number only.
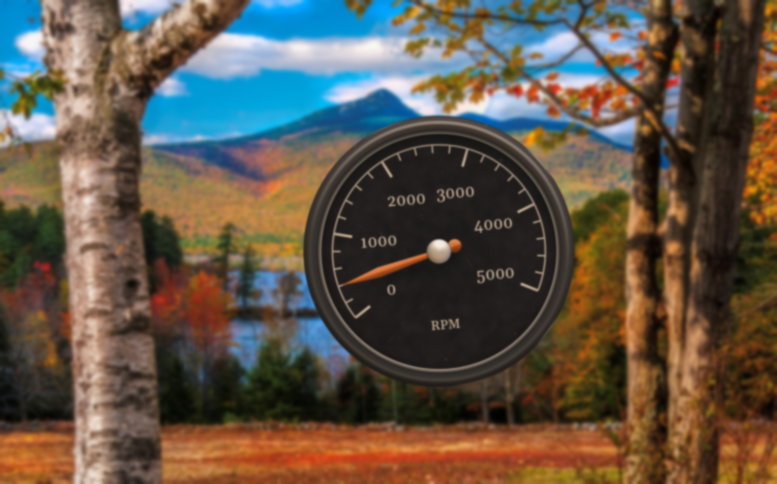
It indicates 400
